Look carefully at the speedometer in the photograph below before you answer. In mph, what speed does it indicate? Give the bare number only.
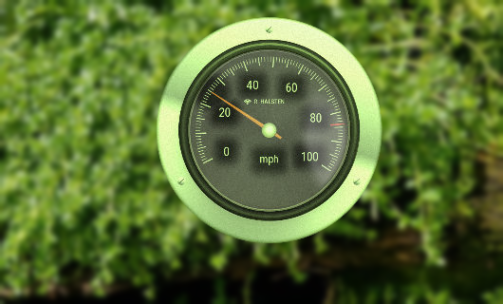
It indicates 25
